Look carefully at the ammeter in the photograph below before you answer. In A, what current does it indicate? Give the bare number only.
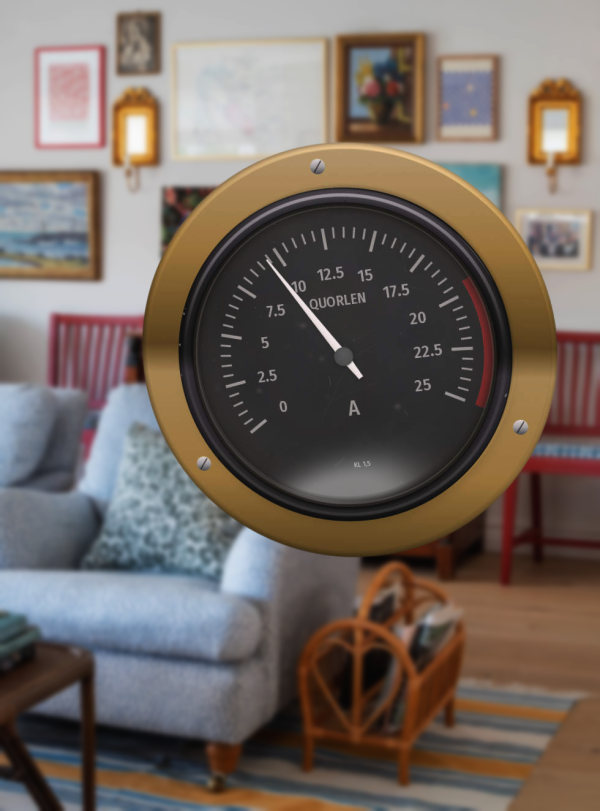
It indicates 9.5
